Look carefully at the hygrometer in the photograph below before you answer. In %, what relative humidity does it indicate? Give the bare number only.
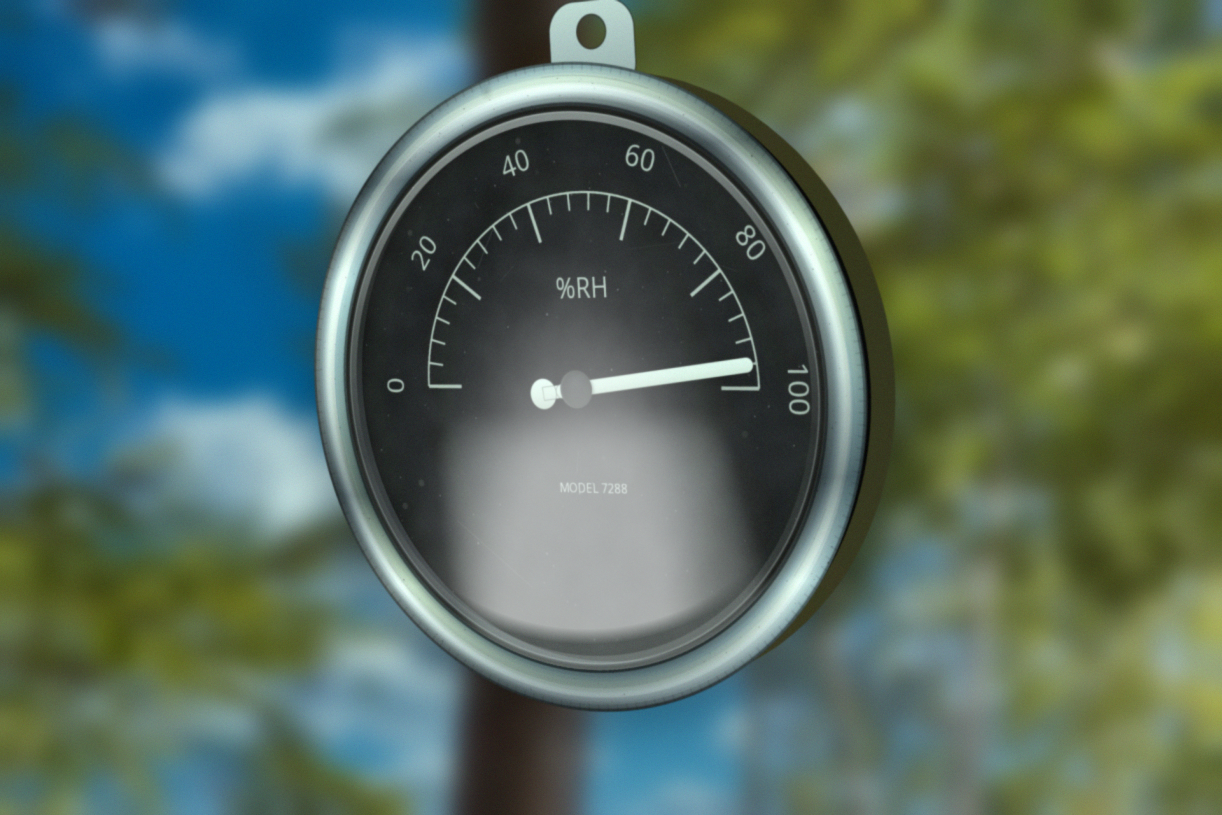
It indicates 96
